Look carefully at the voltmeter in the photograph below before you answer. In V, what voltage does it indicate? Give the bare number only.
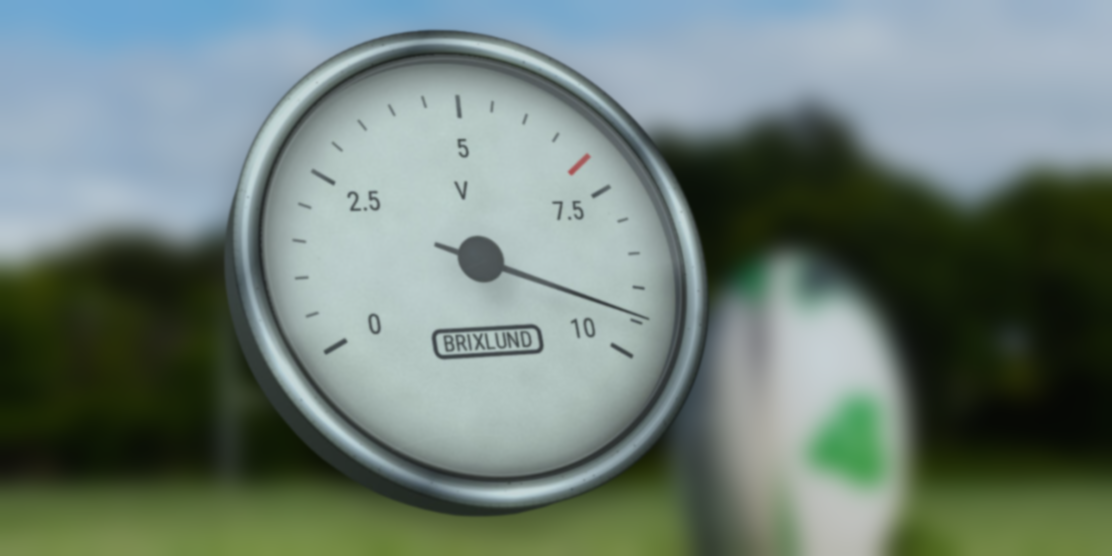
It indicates 9.5
